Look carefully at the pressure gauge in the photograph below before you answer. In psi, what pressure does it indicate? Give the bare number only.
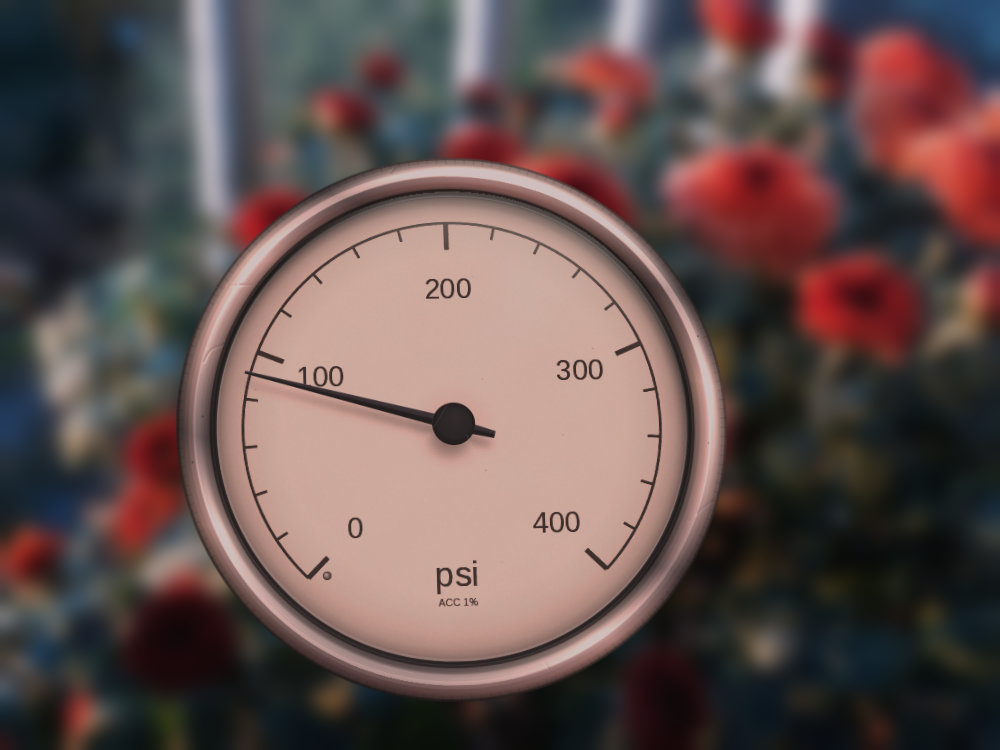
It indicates 90
